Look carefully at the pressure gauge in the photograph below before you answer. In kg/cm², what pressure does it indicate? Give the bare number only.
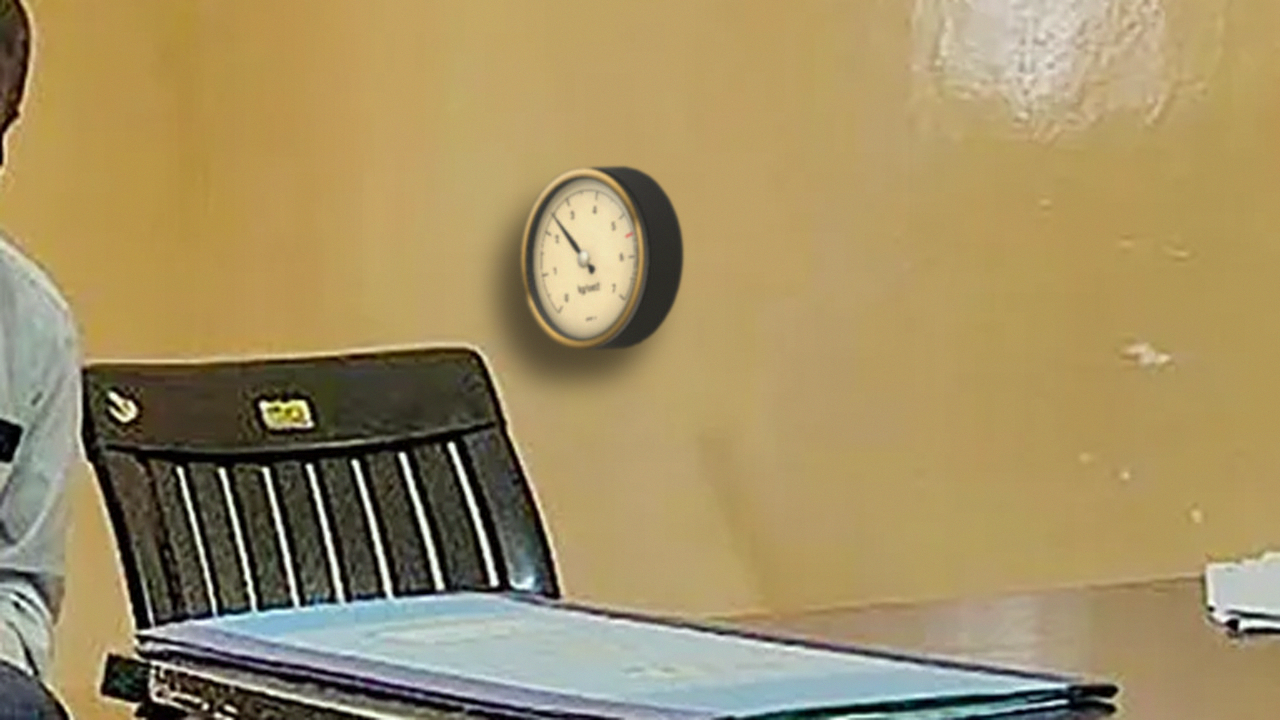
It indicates 2.5
